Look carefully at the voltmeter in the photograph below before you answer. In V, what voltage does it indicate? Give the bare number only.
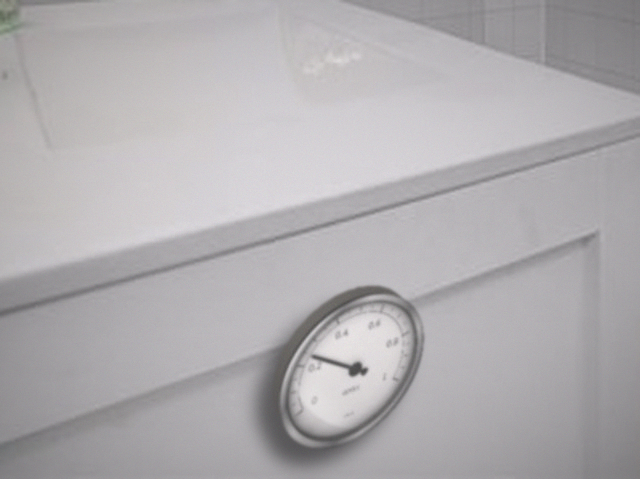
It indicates 0.25
